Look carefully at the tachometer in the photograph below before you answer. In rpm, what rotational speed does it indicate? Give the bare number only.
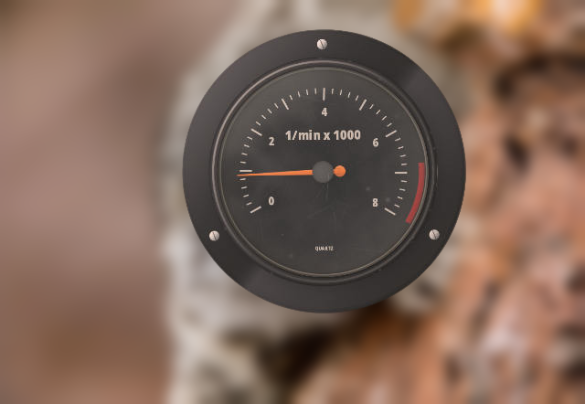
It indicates 900
